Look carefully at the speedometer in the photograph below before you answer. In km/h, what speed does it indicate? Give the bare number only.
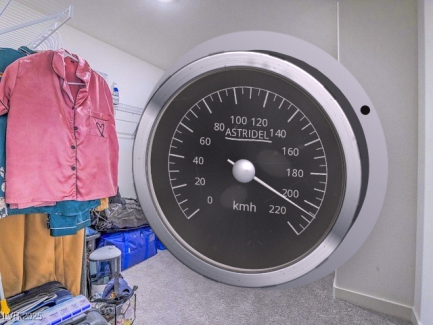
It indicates 205
